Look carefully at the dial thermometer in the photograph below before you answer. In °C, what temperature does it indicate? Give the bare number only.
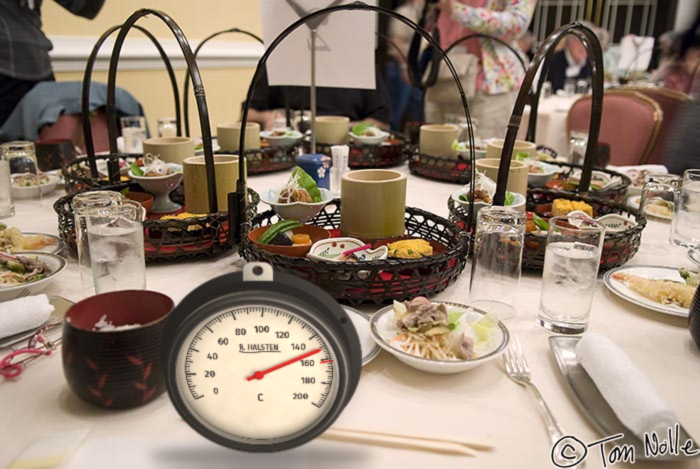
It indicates 150
